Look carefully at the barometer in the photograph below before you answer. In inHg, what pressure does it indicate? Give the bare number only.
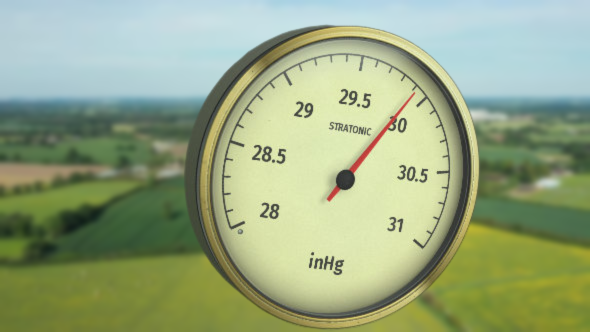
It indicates 29.9
